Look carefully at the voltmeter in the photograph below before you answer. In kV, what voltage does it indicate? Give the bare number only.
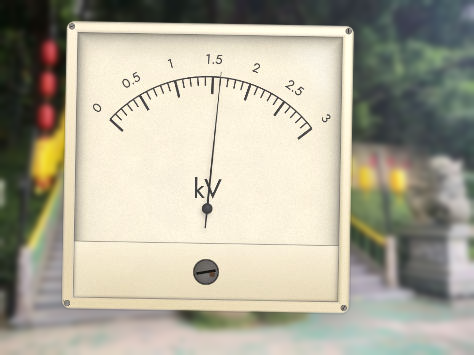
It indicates 1.6
